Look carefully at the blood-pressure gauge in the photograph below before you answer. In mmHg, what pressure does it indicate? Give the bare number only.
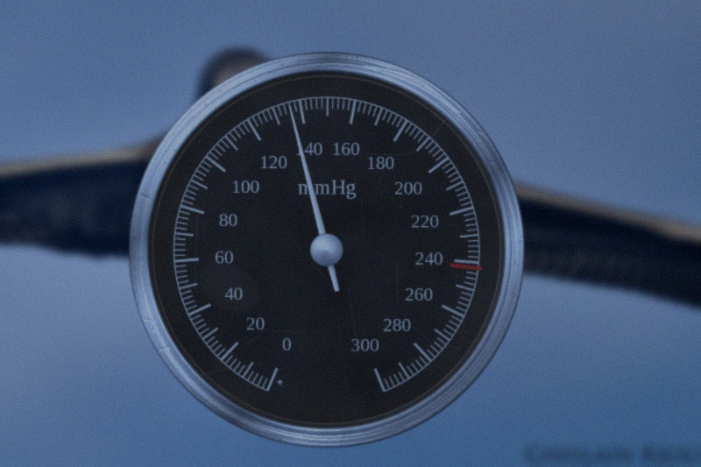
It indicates 136
